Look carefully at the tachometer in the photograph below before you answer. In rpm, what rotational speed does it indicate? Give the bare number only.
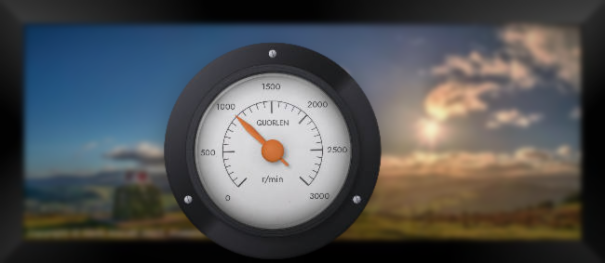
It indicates 1000
